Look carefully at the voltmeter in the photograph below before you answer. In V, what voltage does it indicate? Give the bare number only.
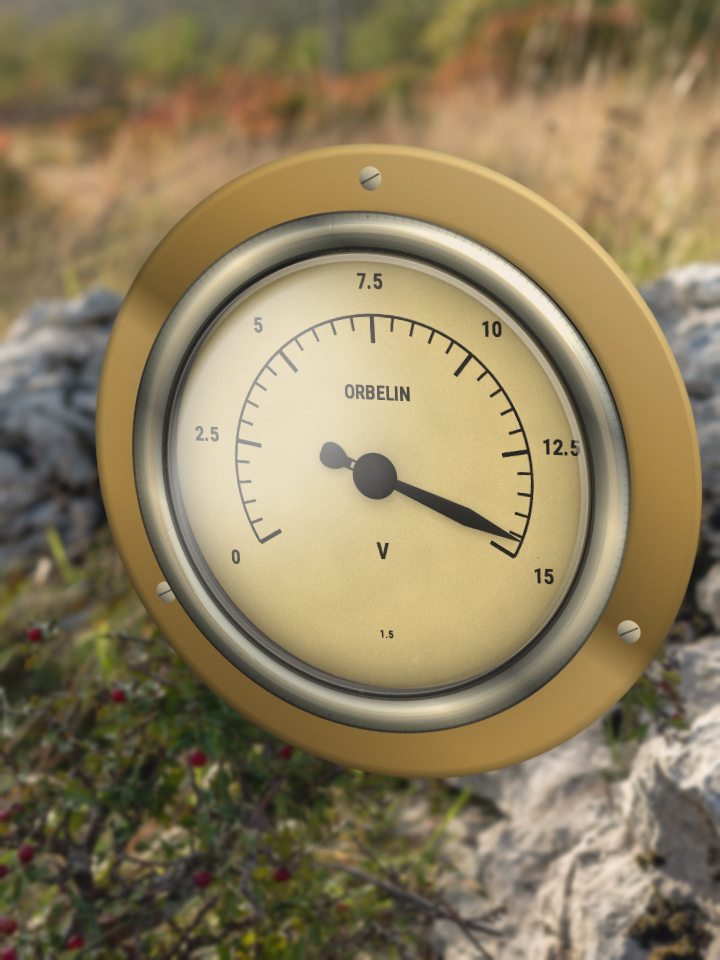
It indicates 14.5
